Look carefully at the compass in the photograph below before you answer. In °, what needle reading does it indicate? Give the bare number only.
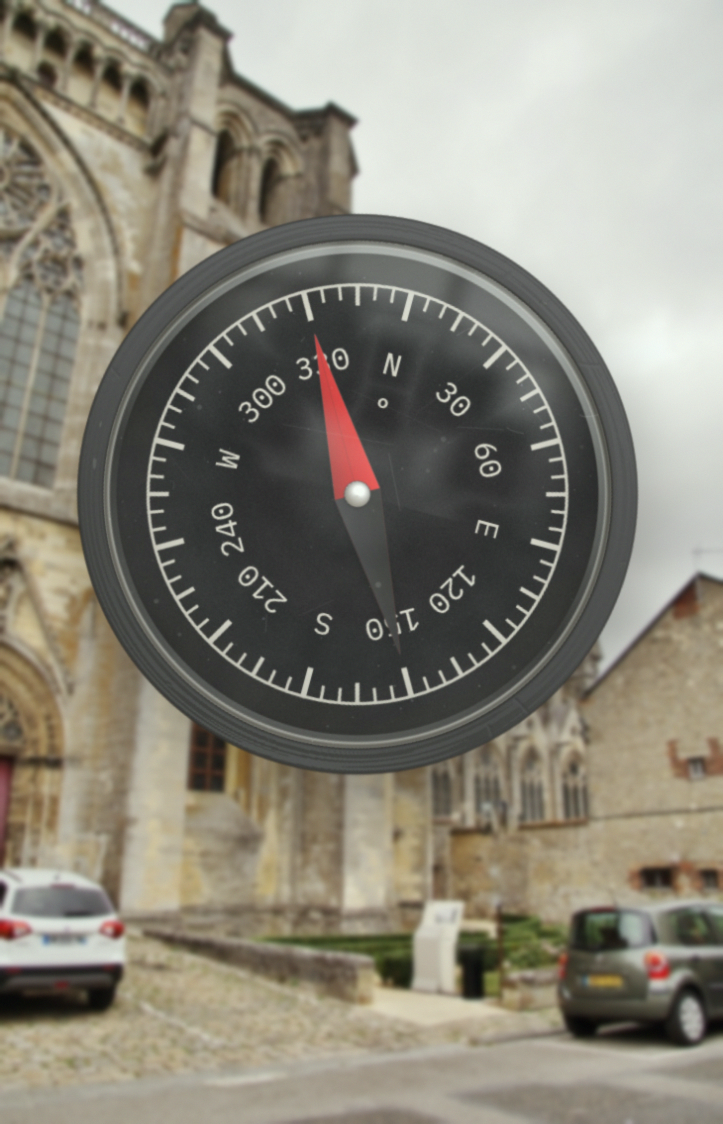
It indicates 330
